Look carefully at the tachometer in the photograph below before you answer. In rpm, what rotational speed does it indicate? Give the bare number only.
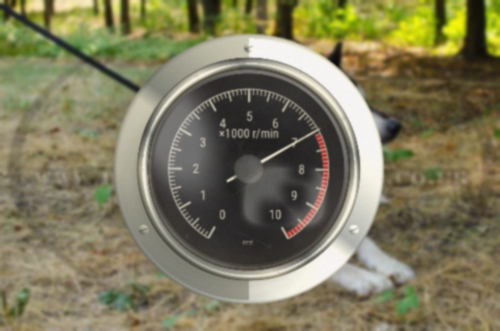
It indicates 7000
